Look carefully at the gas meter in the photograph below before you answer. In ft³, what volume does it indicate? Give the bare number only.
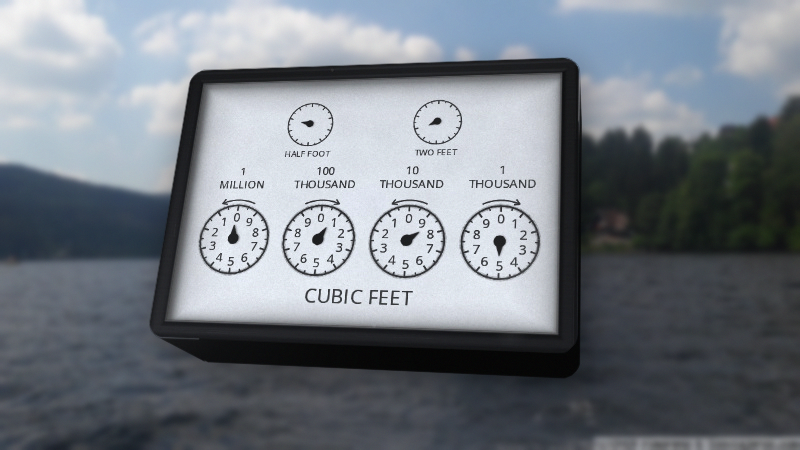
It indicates 8500
